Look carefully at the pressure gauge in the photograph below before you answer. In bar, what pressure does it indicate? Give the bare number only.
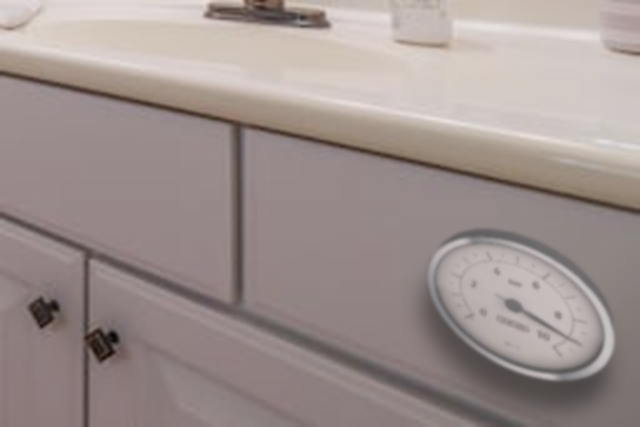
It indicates 9
